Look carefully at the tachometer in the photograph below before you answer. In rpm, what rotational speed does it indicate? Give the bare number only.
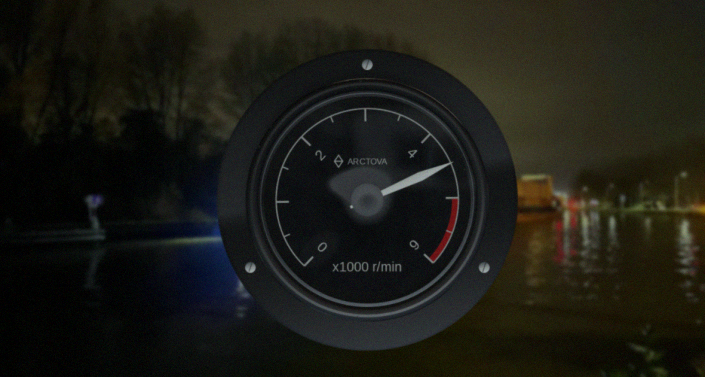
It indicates 4500
